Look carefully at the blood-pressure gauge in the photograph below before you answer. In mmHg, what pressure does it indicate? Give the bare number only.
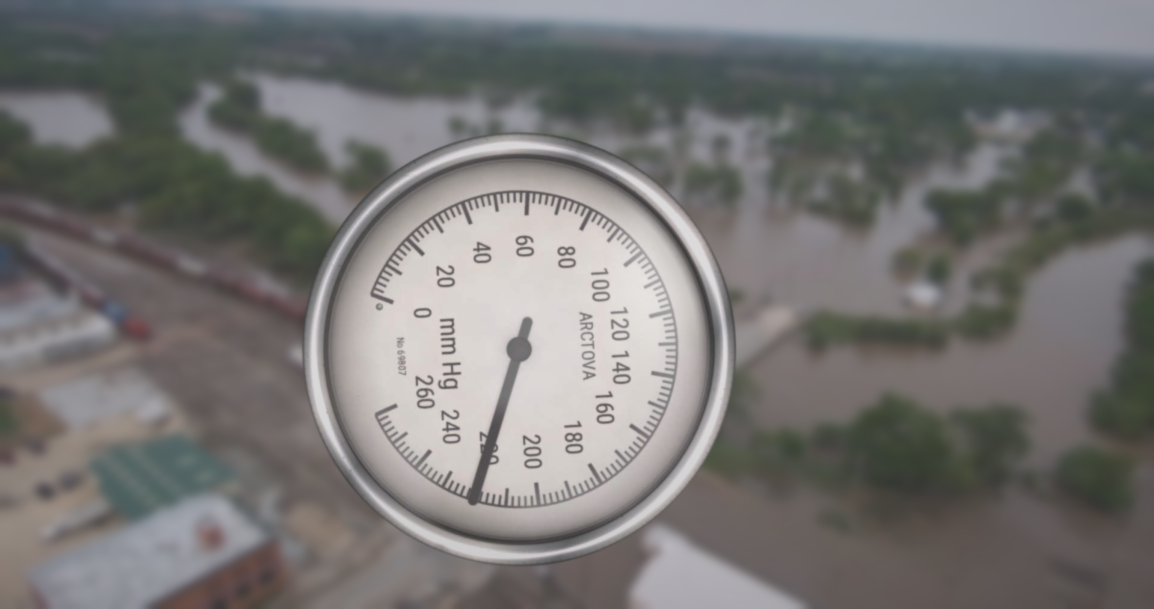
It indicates 220
